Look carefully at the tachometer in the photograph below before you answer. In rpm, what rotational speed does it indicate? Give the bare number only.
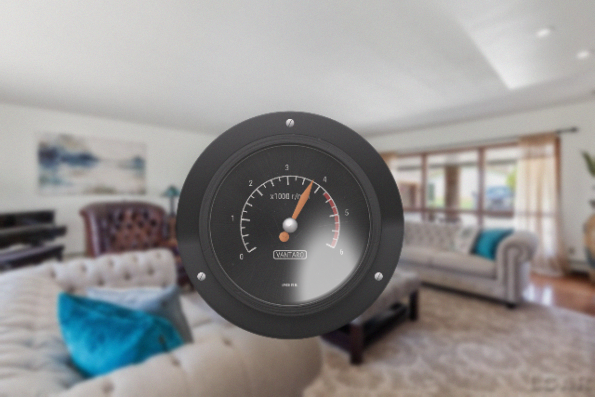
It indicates 3750
